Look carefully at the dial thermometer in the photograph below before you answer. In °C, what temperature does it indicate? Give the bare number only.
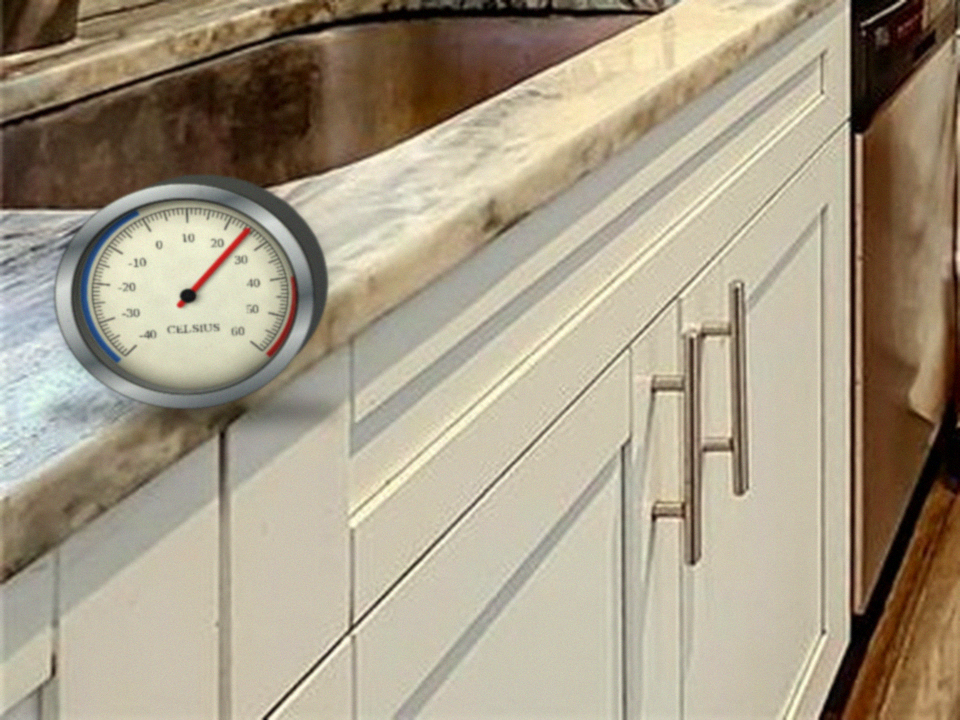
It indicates 25
